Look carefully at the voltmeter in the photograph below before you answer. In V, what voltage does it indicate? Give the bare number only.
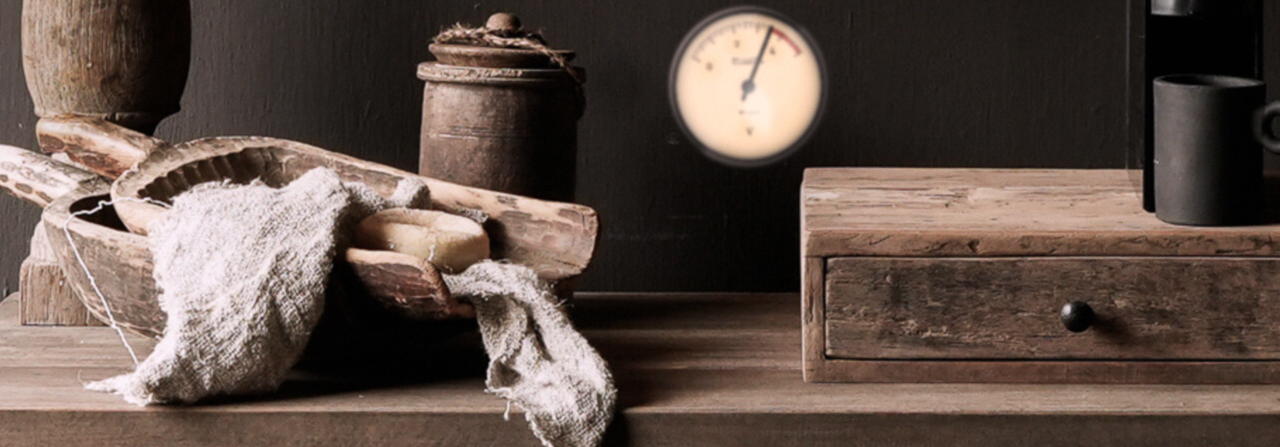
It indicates 3.5
